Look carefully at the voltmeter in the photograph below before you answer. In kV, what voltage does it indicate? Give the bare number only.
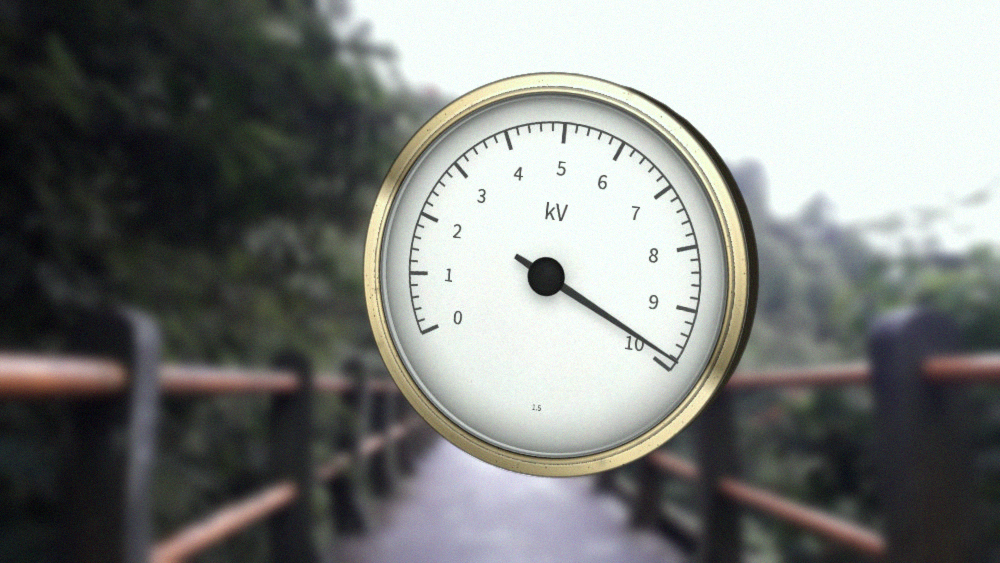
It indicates 9.8
